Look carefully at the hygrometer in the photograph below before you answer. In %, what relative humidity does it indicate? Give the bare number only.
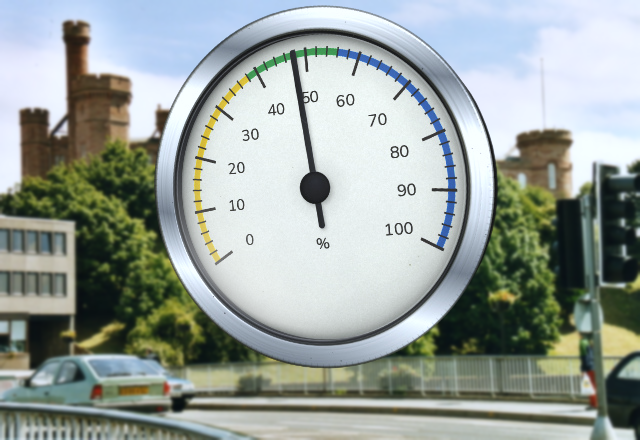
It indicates 48
